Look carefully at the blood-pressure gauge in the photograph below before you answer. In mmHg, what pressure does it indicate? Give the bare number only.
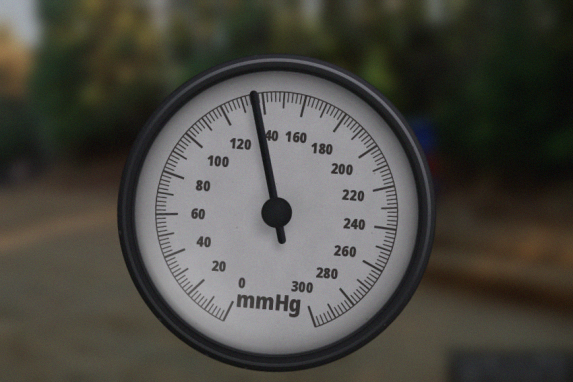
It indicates 136
